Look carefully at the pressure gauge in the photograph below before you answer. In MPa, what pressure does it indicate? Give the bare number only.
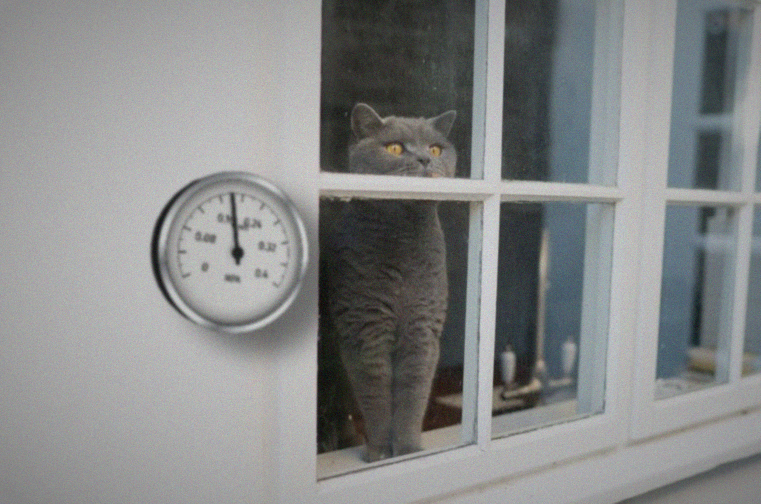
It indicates 0.18
